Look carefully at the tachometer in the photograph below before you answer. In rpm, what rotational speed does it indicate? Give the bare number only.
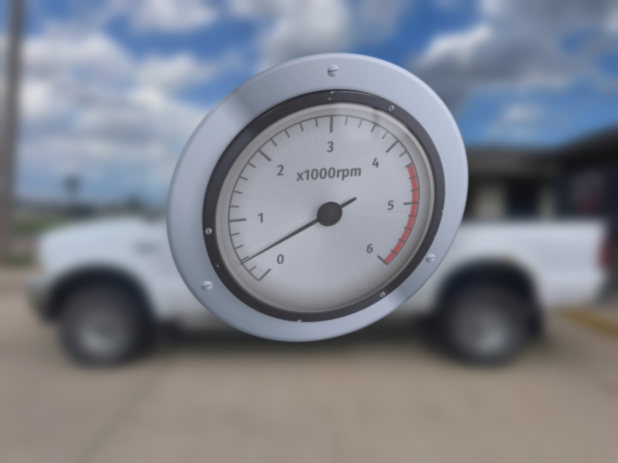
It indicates 400
